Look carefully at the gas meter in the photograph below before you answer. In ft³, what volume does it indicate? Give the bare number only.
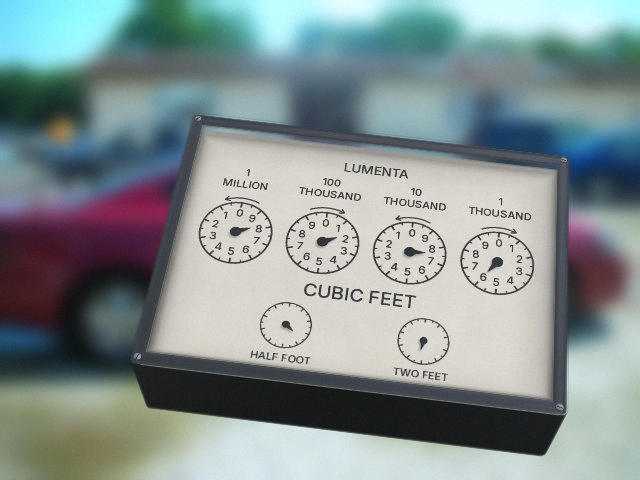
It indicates 817600
